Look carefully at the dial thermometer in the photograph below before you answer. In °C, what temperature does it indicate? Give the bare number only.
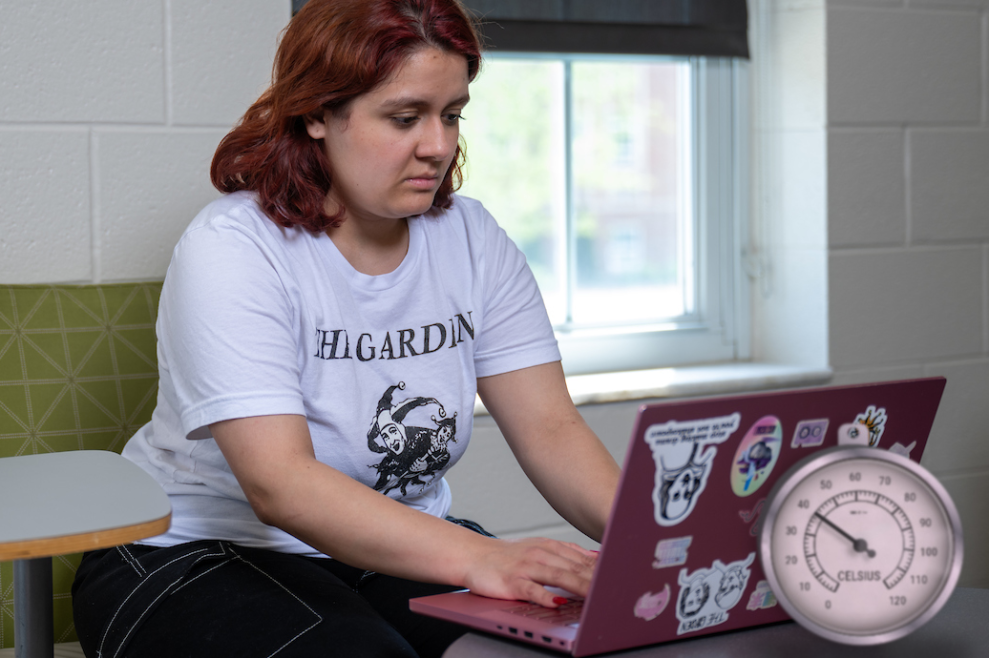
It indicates 40
